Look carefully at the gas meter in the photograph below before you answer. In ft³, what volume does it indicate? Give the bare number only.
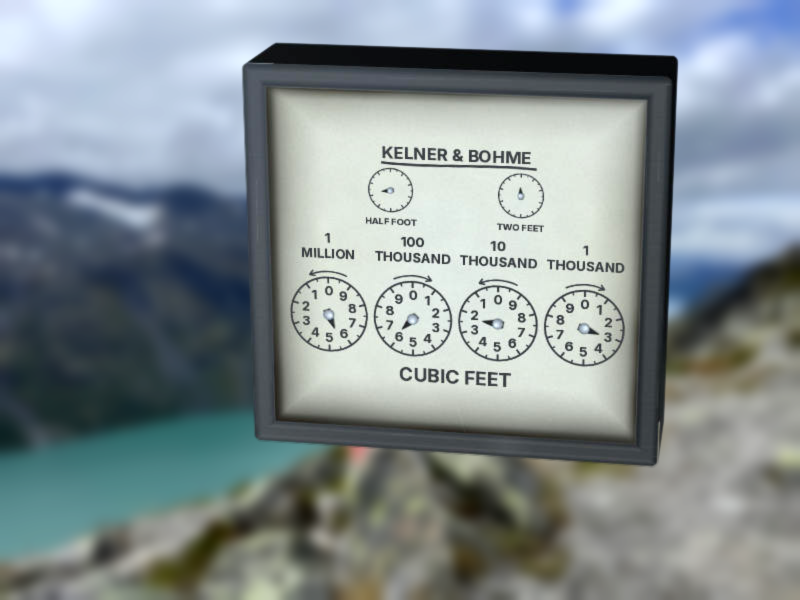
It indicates 562300
